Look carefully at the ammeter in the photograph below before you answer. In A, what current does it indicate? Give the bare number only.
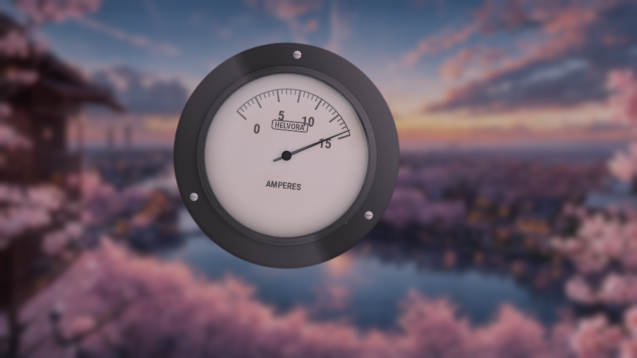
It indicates 14.5
